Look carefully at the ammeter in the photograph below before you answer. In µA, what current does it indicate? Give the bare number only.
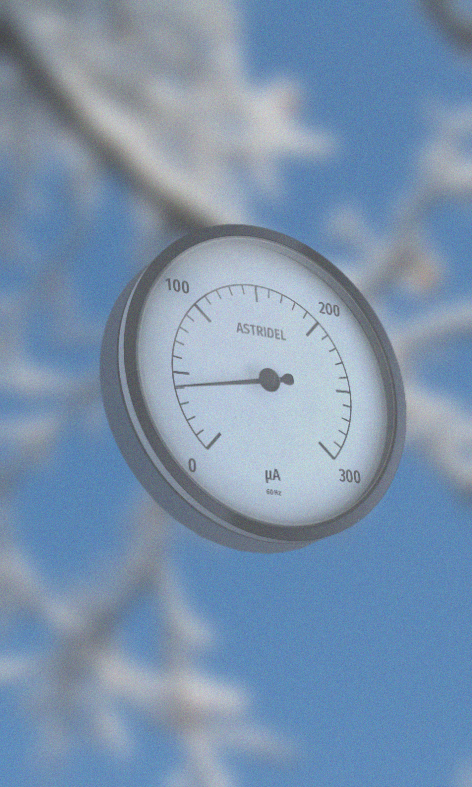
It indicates 40
